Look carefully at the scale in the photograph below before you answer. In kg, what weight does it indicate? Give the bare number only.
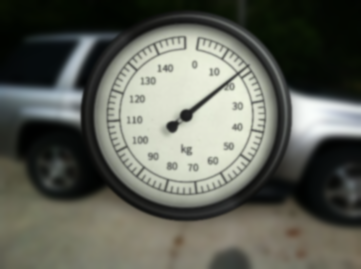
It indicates 18
